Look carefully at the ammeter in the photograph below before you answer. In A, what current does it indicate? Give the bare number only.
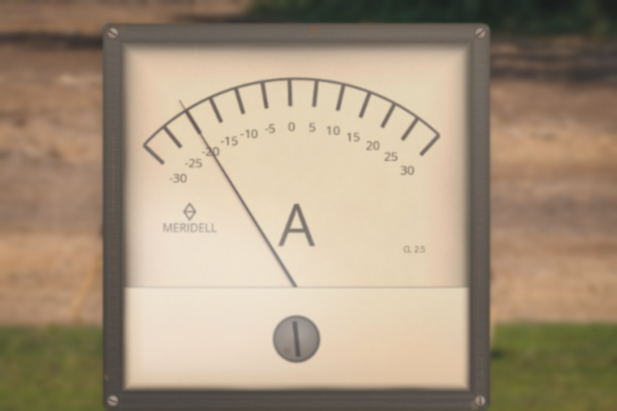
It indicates -20
